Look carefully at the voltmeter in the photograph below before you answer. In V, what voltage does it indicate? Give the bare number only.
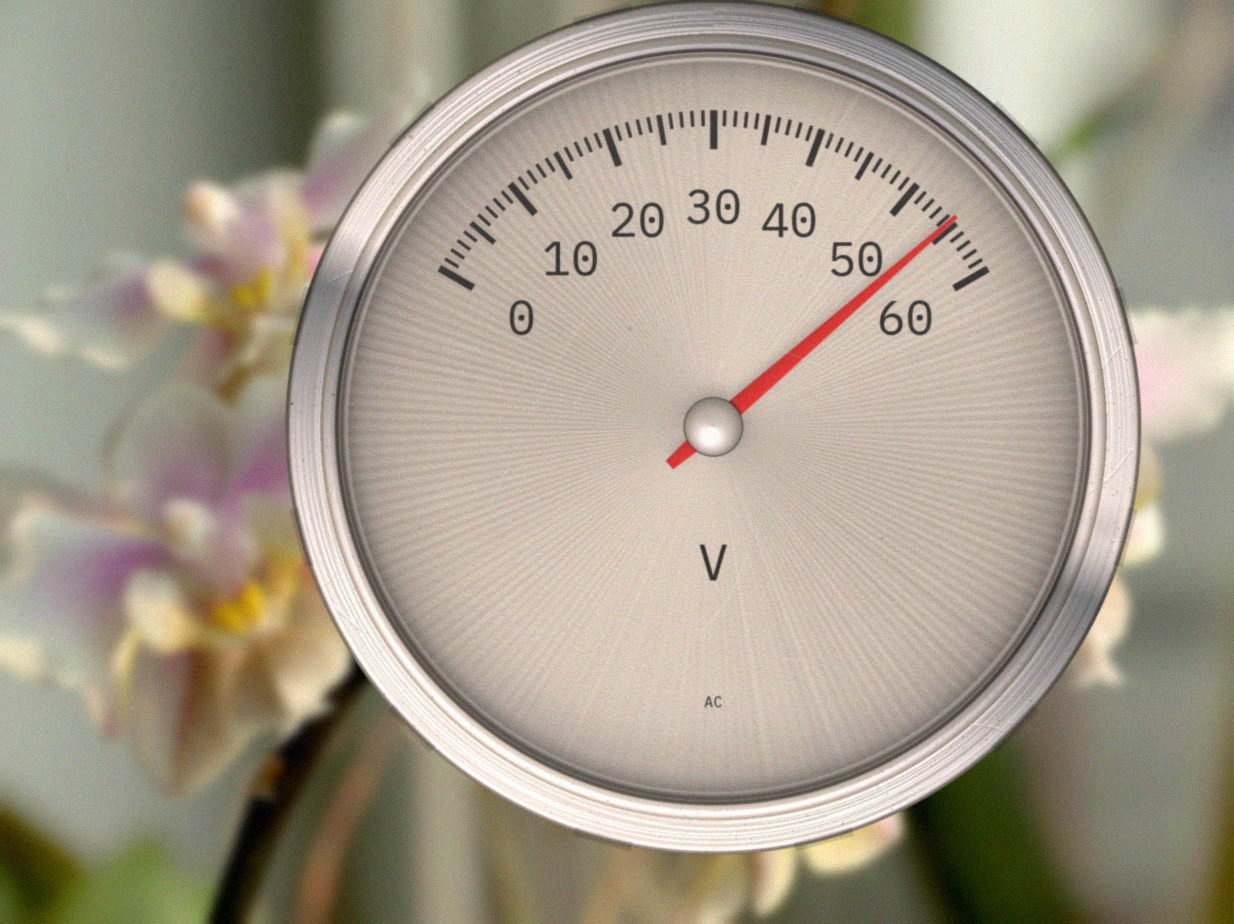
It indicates 54.5
